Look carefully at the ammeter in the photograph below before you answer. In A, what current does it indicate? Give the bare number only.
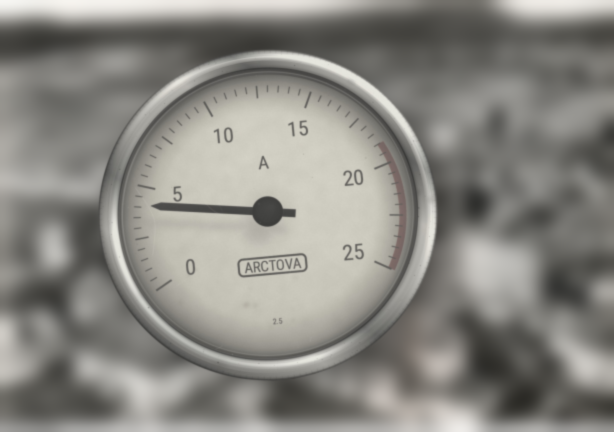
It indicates 4
